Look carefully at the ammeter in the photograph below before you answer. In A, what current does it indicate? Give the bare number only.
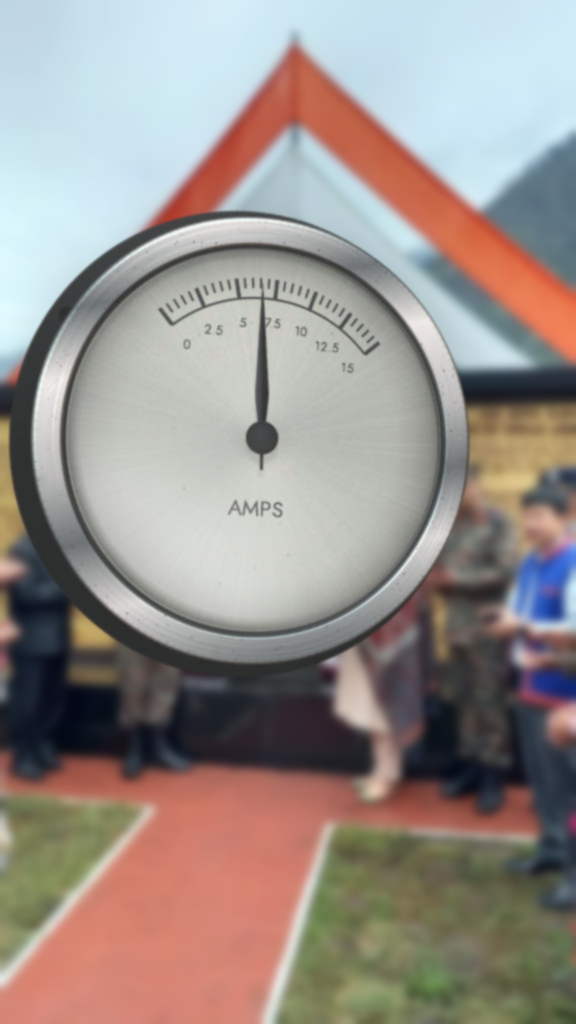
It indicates 6.5
